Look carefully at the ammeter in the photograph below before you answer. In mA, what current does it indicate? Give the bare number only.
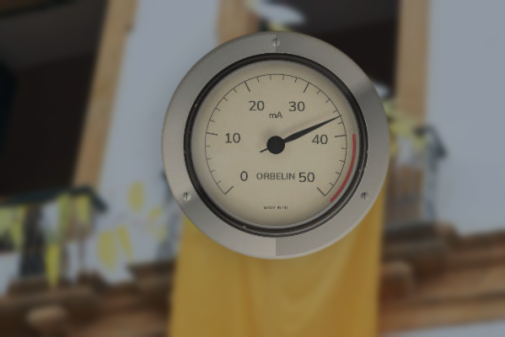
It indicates 37
